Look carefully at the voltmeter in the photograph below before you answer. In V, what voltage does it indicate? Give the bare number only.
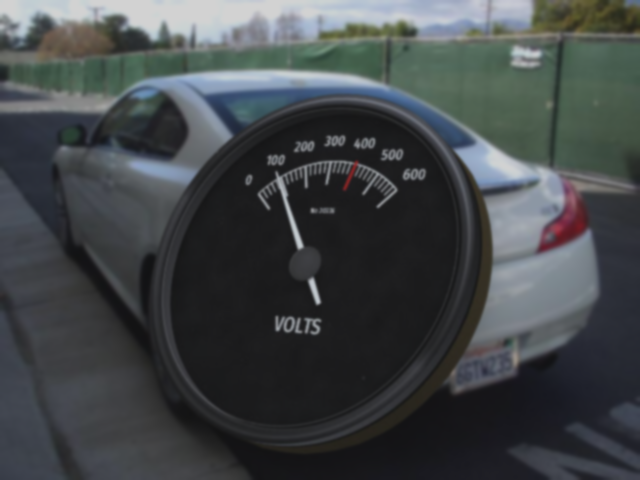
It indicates 100
